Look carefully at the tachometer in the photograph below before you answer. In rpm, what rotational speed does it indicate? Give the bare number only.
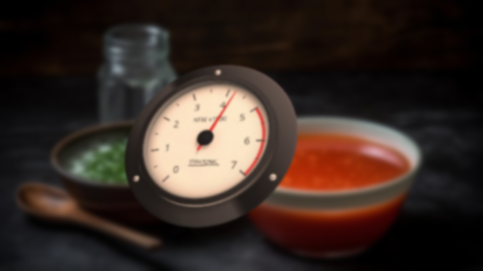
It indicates 4250
